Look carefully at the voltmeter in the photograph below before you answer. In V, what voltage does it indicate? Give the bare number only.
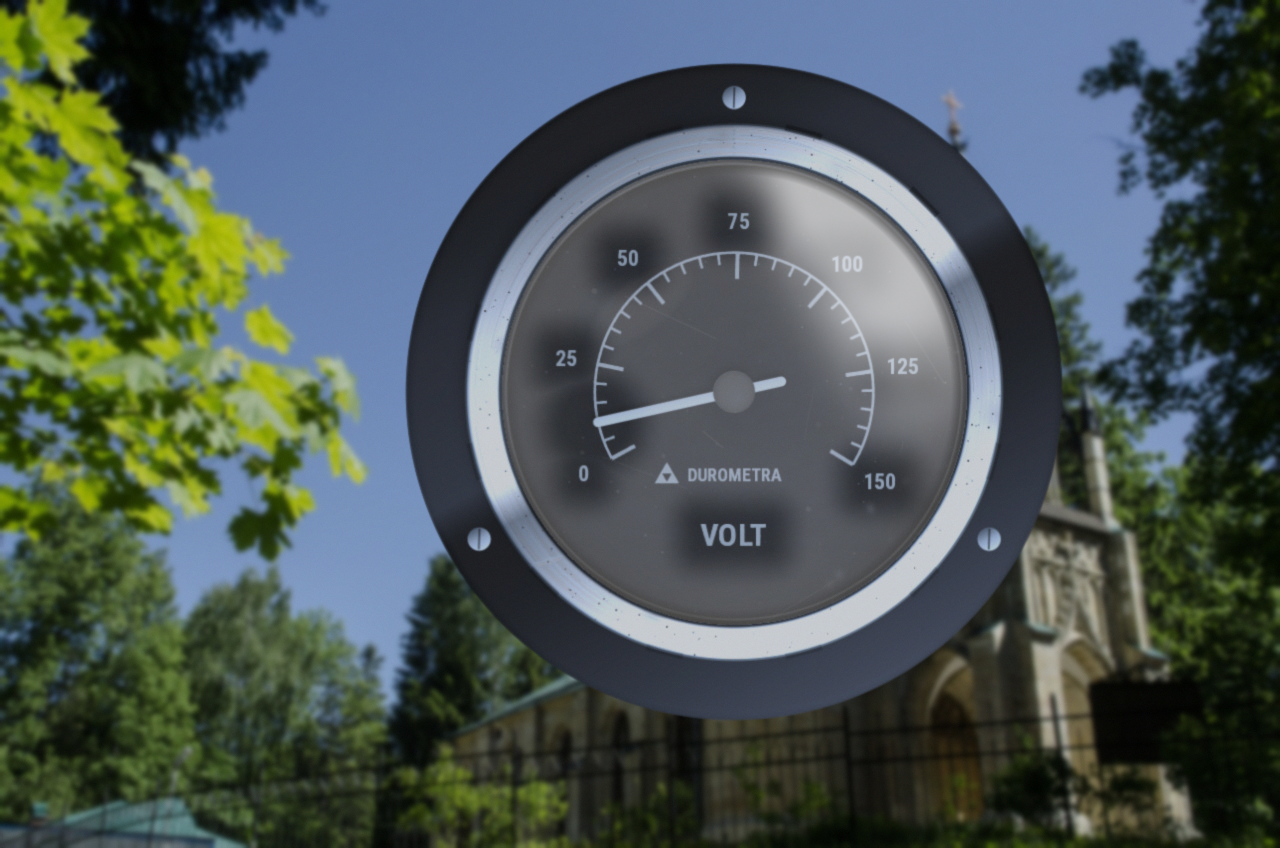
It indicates 10
